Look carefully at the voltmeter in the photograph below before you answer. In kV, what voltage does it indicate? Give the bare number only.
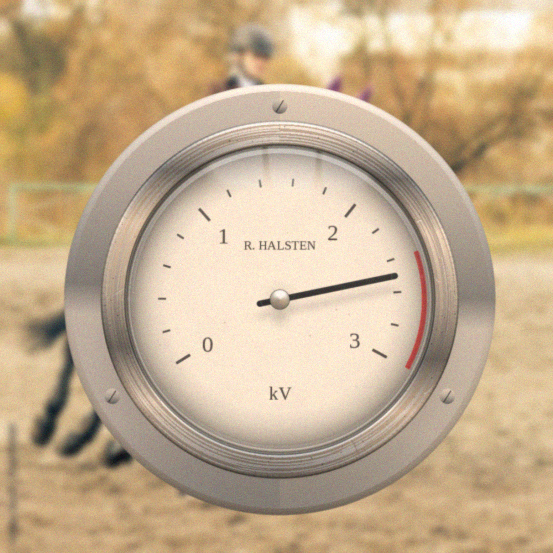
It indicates 2.5
